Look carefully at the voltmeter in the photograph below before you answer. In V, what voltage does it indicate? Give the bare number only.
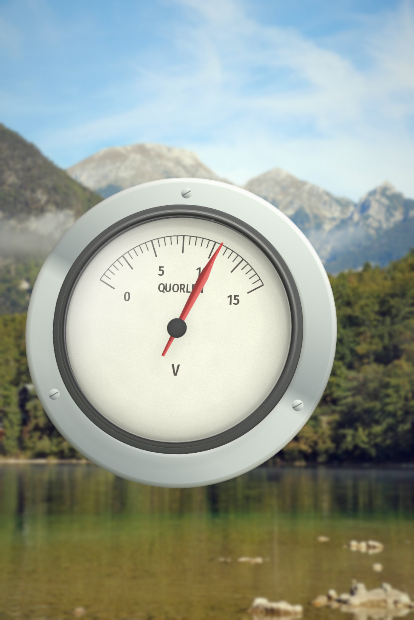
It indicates 10.5
